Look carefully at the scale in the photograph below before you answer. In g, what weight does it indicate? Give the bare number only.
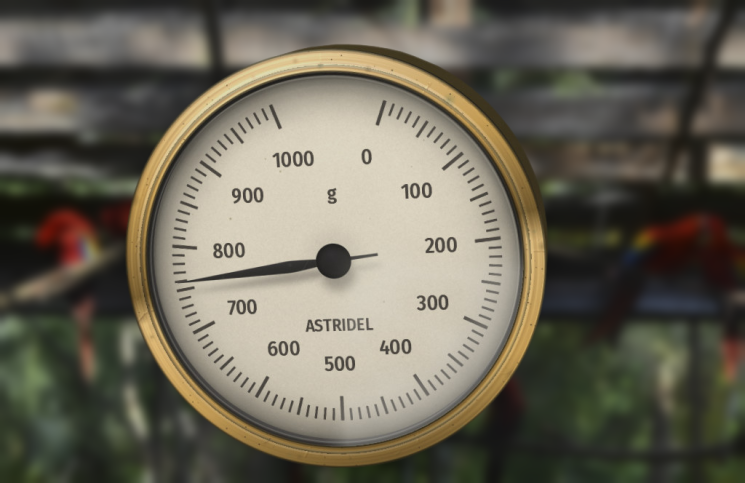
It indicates 760
